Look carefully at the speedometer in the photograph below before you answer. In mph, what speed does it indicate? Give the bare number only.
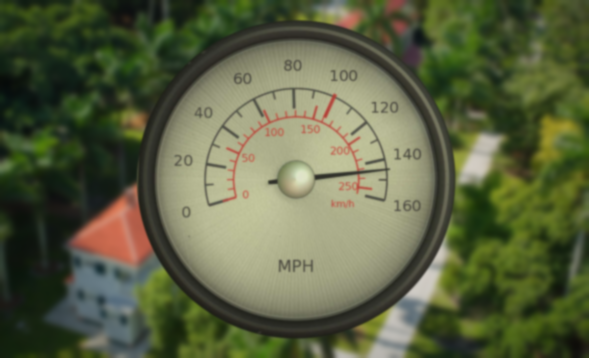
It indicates 145
